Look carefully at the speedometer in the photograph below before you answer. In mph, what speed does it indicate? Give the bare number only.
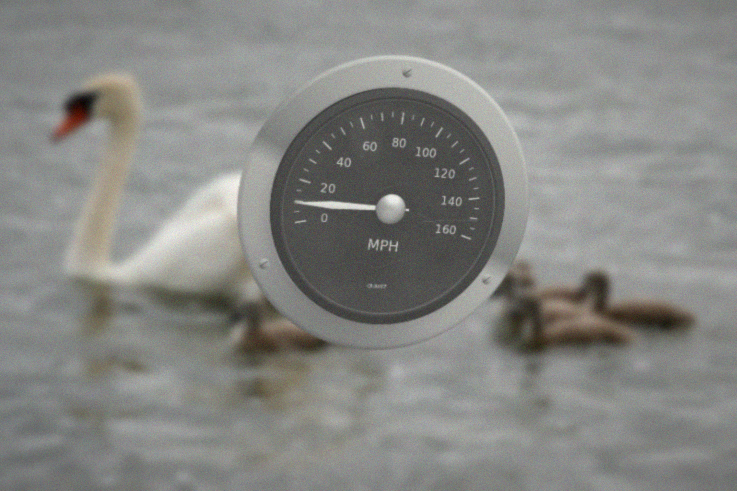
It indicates 10
